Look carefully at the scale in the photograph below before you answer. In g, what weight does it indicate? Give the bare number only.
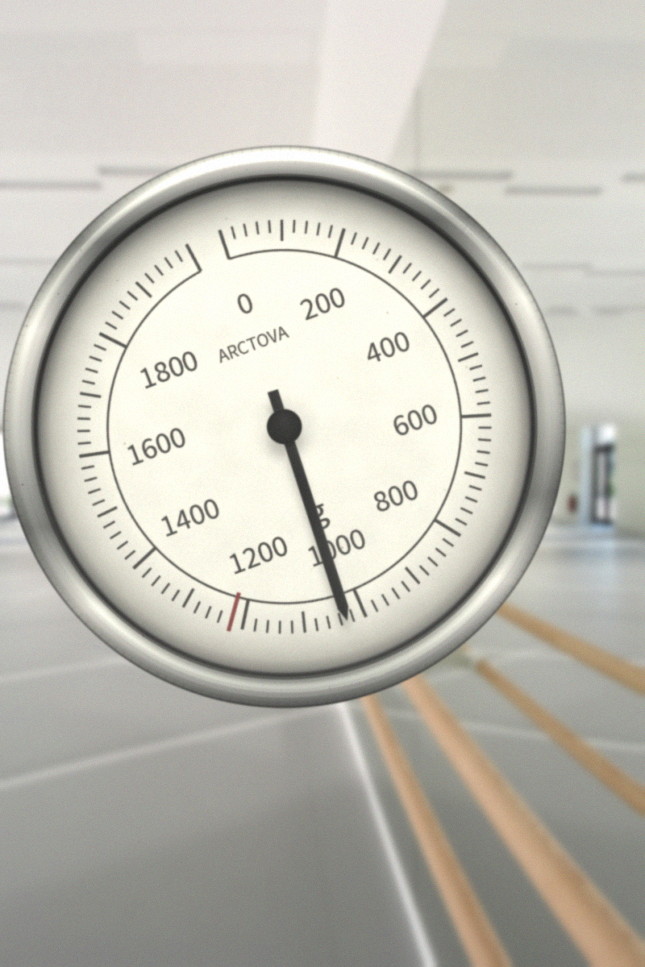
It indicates 1030
